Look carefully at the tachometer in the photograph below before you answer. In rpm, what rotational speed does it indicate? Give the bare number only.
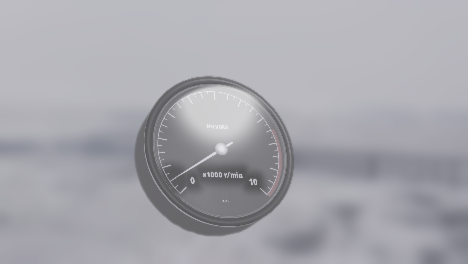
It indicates 500
